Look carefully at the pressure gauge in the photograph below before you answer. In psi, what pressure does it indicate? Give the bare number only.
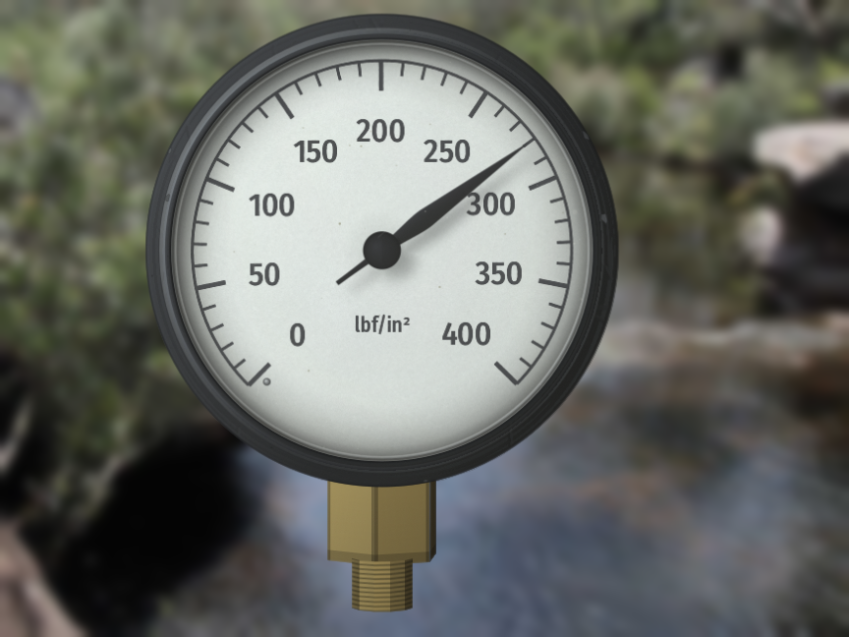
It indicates 280
